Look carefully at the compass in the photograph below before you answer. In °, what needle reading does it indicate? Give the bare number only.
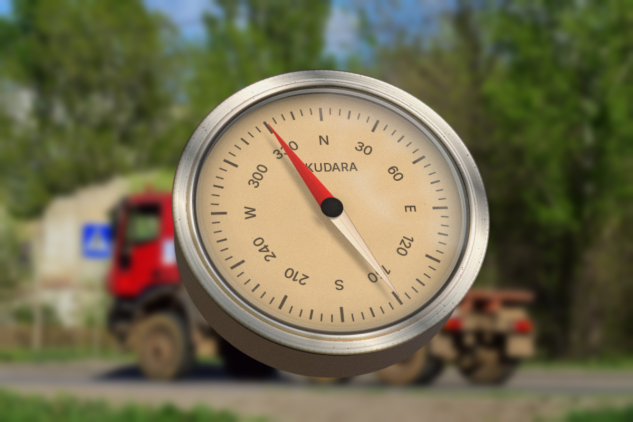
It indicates 330
